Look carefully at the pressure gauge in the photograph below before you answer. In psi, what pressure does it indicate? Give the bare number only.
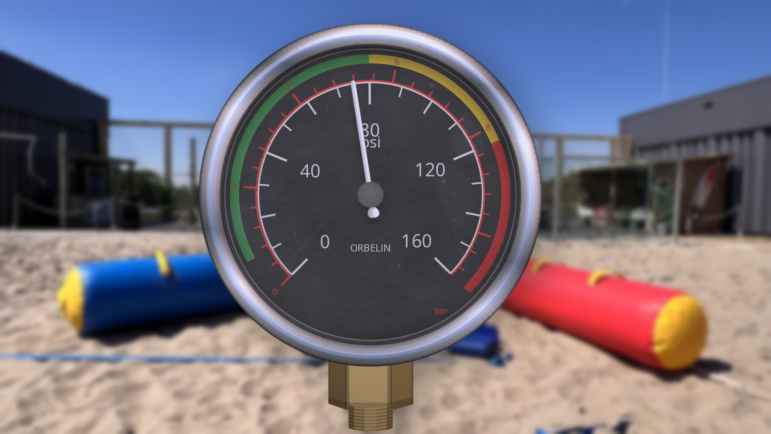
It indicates 75
